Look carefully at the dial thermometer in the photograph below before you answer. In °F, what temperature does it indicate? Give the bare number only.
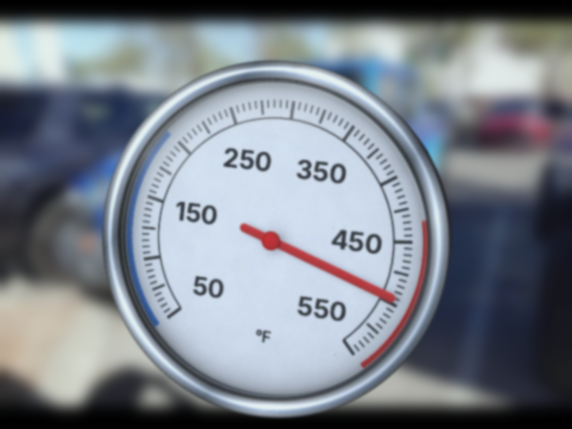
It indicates 495
